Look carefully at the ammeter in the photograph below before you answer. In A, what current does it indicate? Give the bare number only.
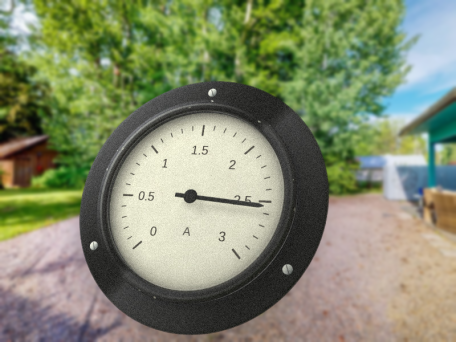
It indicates 2.55
